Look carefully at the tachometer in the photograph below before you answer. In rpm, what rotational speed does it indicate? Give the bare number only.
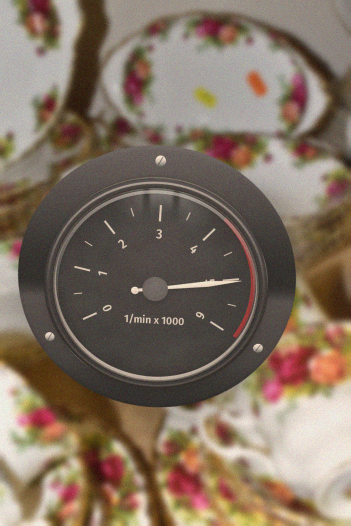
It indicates 5000
